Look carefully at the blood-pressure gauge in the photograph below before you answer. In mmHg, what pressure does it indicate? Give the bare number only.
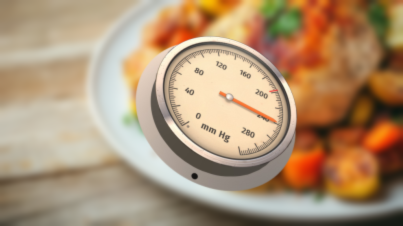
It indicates 240
